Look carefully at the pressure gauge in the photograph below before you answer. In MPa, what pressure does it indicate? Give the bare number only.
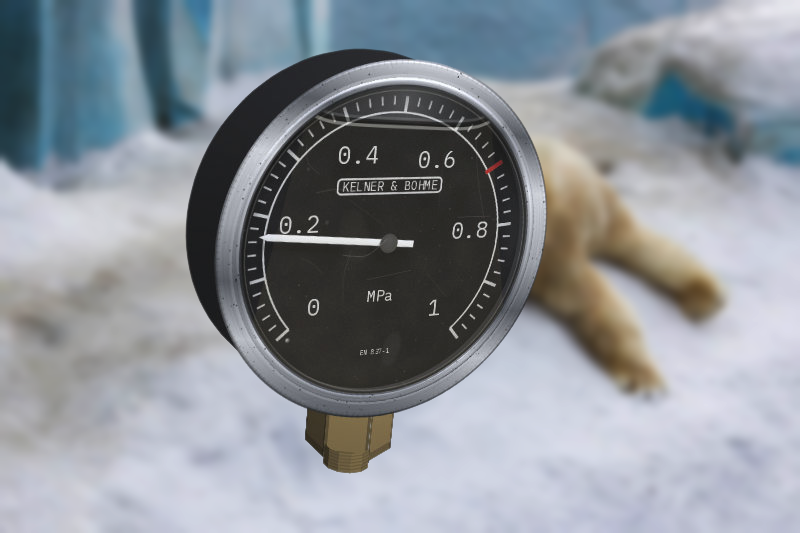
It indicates 0.17
